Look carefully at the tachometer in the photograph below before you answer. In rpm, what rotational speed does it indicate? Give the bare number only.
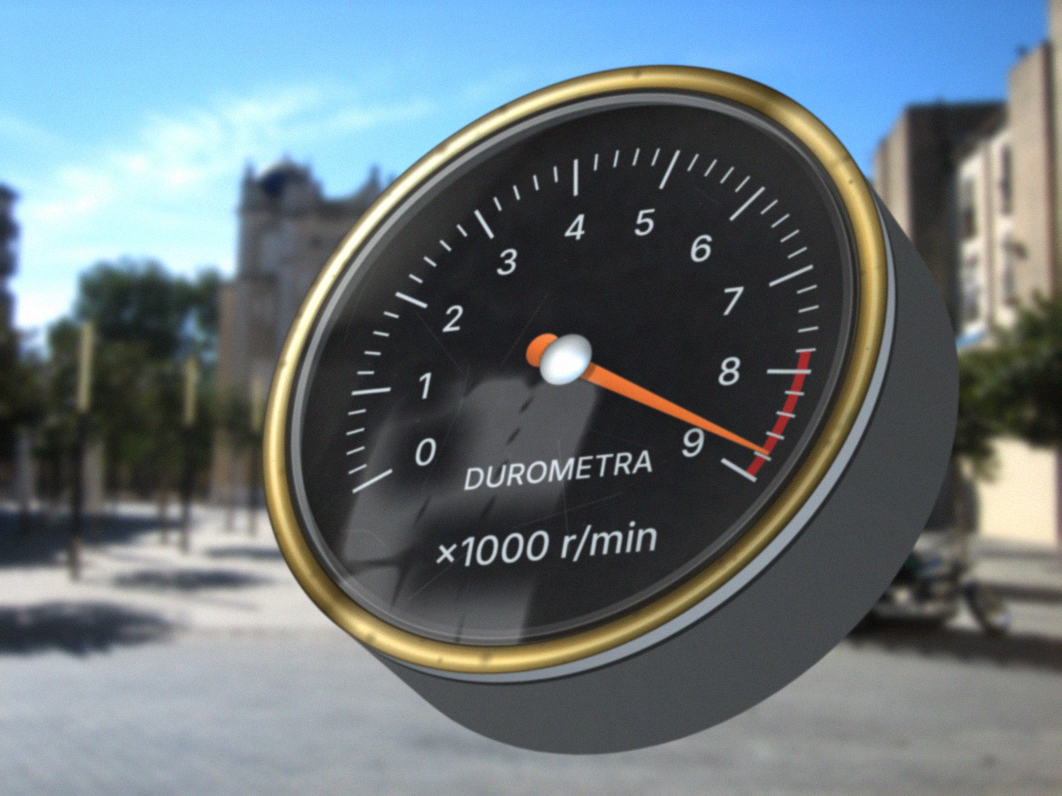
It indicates 8800
